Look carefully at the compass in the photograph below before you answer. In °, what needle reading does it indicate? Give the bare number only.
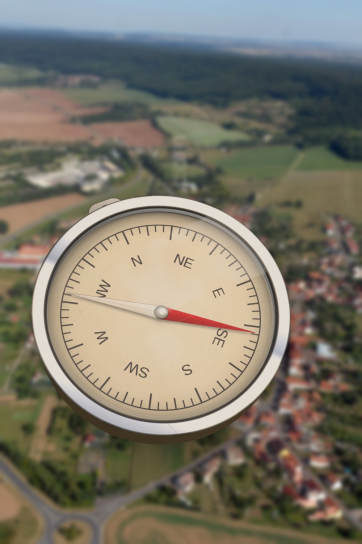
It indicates 125
